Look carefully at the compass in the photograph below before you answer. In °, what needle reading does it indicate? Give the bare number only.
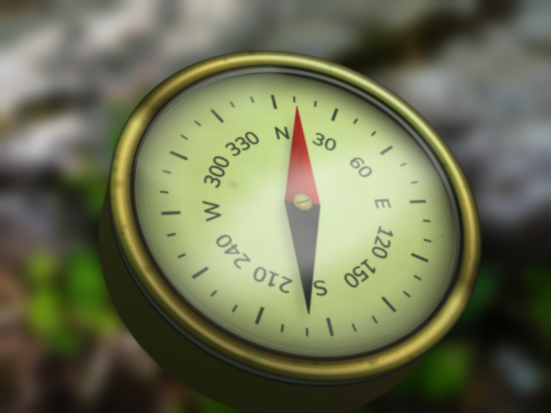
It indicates 10
